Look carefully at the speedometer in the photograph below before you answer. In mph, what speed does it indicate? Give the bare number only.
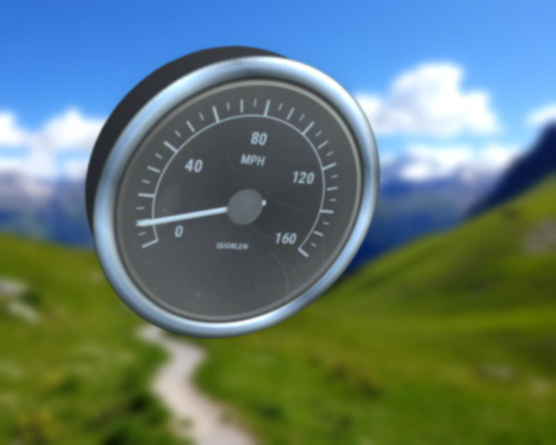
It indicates 10
